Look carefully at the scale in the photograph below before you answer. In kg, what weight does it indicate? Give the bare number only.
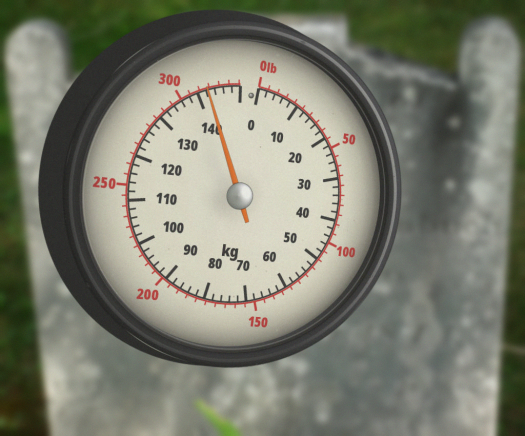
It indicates 142
